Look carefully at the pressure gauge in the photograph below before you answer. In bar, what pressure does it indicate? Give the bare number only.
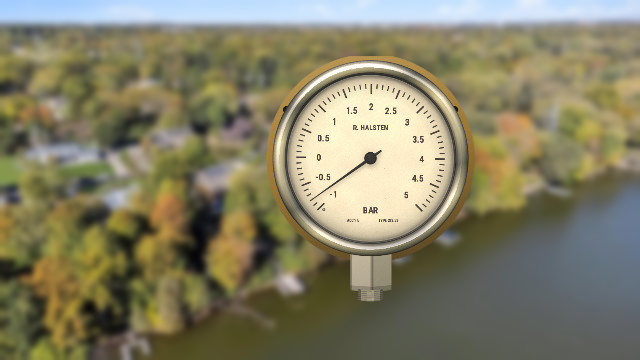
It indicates -0.8
